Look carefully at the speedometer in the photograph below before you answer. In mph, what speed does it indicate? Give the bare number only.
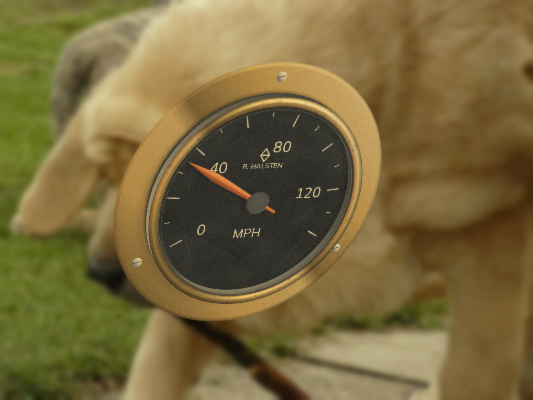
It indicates 35
